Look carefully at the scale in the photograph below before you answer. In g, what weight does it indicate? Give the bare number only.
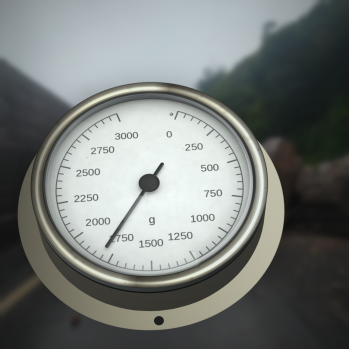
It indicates 1800
